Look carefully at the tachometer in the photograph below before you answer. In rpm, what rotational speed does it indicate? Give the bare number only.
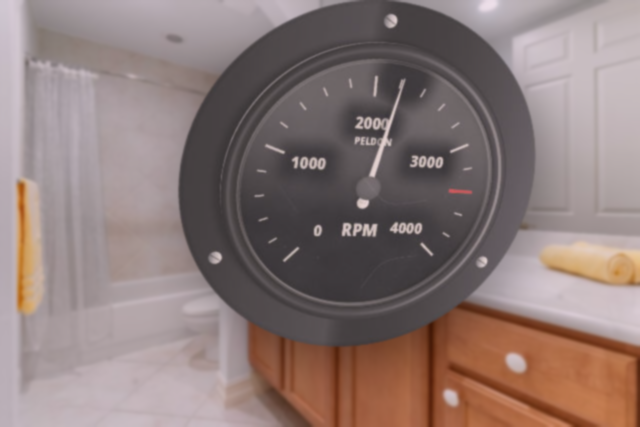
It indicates 2200
